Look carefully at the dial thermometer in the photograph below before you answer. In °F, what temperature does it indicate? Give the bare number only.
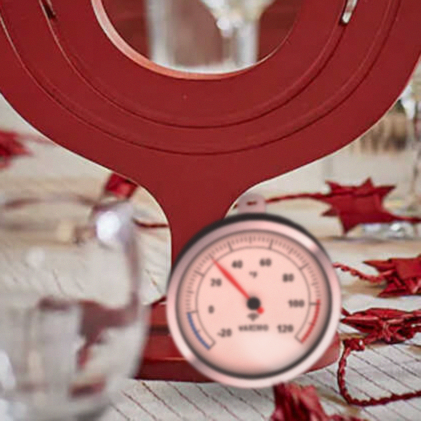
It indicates 30
